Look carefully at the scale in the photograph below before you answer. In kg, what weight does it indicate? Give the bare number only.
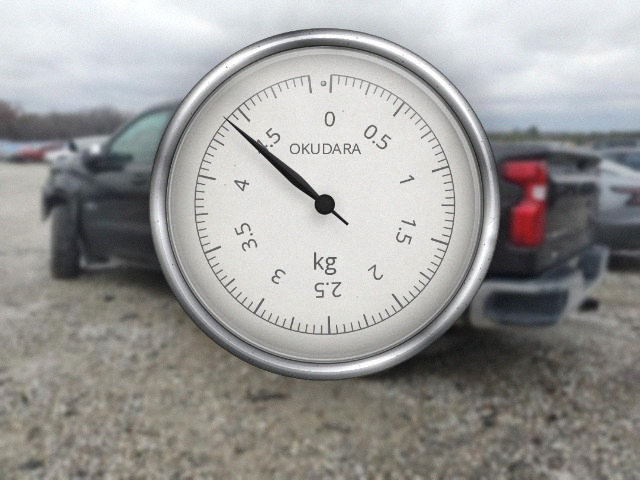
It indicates 4.4
